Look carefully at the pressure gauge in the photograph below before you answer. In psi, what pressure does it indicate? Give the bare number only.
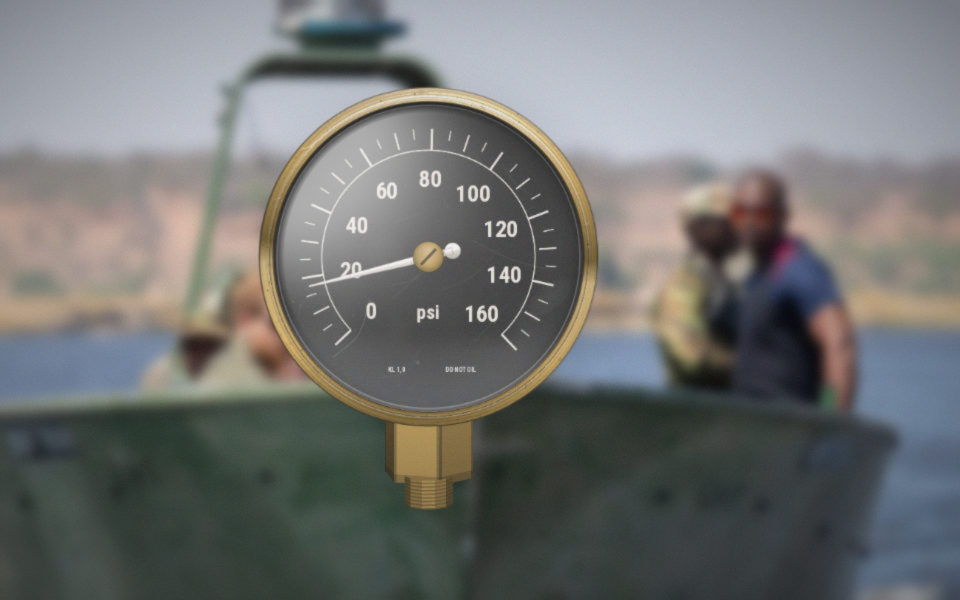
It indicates 17.5
